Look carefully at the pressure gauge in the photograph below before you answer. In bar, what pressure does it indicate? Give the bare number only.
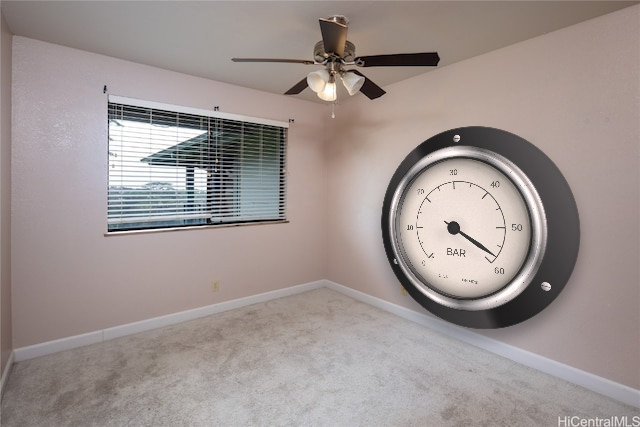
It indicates 57.5
